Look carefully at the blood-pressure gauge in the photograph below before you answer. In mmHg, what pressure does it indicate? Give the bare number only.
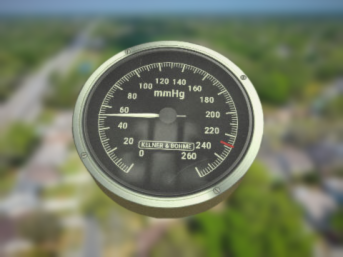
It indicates 50
